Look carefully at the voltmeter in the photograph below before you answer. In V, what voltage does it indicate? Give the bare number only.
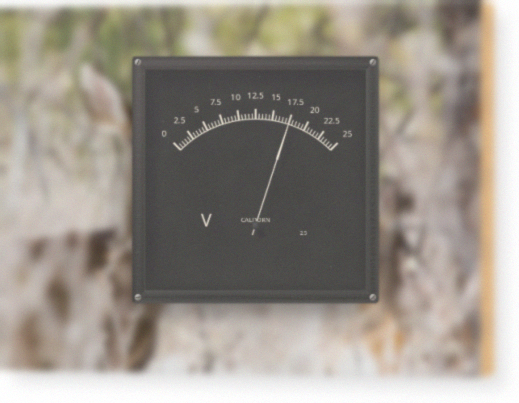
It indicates 17.5
